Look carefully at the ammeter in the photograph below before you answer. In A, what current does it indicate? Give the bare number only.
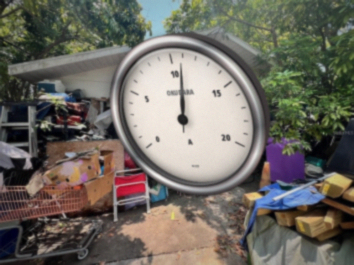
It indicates 11
